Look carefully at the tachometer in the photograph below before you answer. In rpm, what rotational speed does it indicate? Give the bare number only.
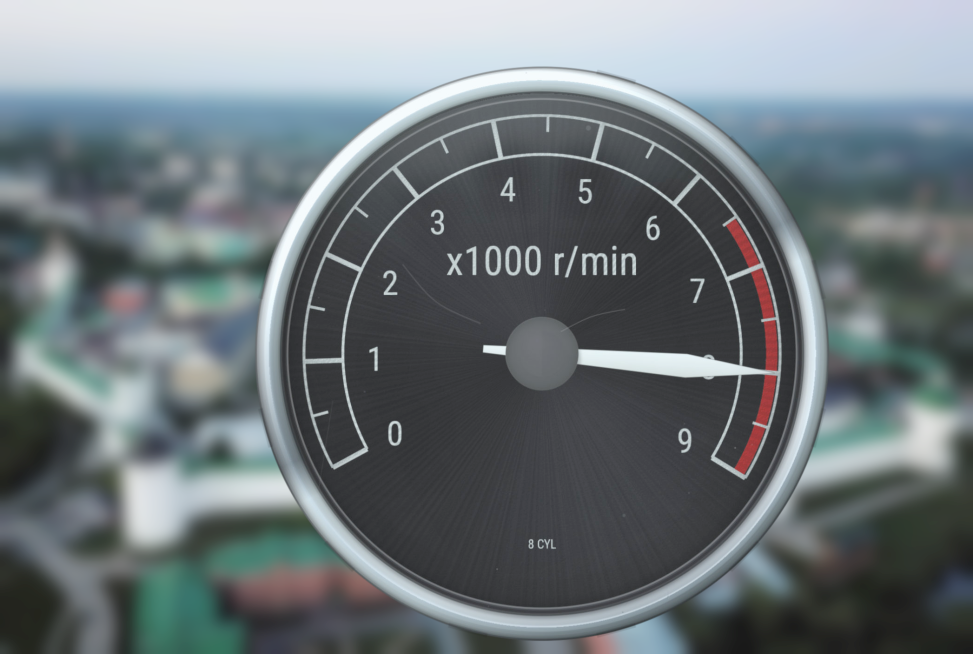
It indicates 8000
